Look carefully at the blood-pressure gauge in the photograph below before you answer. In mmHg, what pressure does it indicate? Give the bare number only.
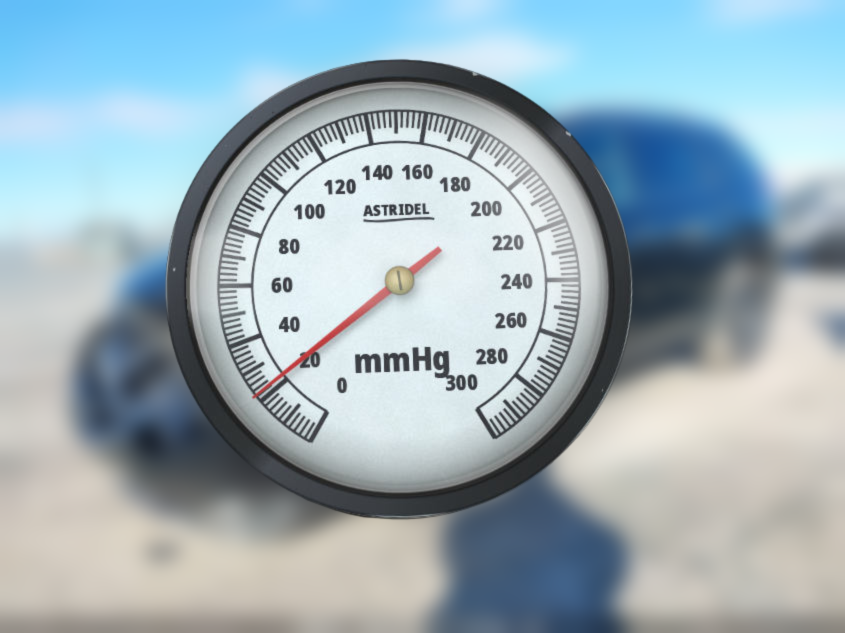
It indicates 22
